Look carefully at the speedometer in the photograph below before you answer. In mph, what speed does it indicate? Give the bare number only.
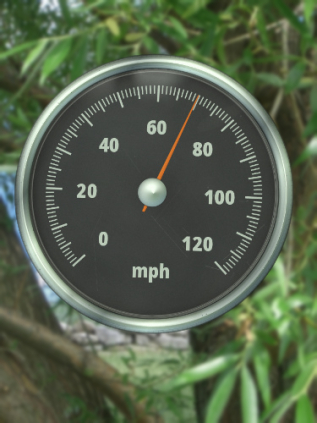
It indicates 70
